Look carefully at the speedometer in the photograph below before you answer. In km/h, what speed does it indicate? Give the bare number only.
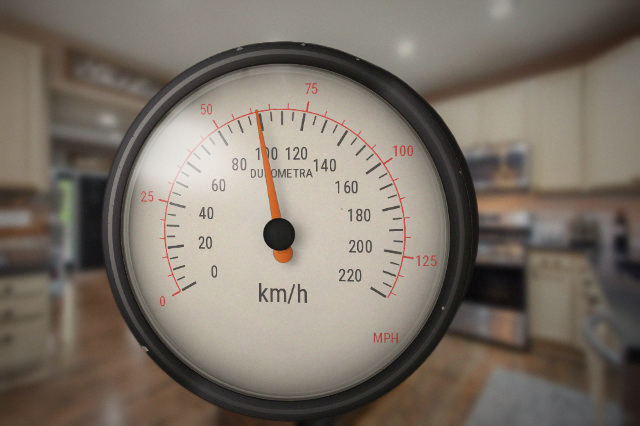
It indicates 100
